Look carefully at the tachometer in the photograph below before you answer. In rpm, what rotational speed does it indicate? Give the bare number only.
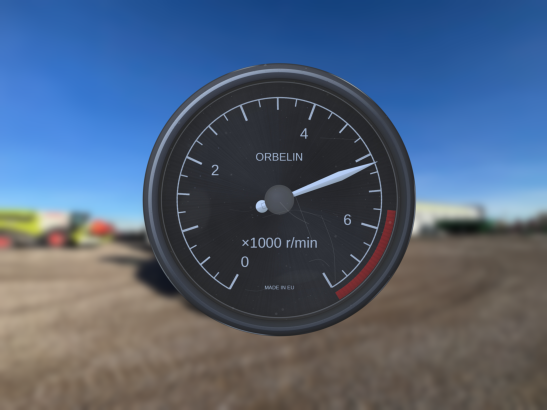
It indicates 5125
